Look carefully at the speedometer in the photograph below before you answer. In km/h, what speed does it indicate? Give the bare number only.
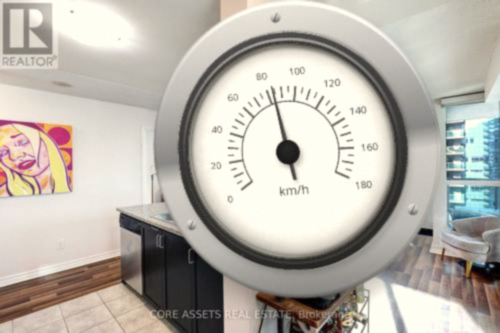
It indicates 85
